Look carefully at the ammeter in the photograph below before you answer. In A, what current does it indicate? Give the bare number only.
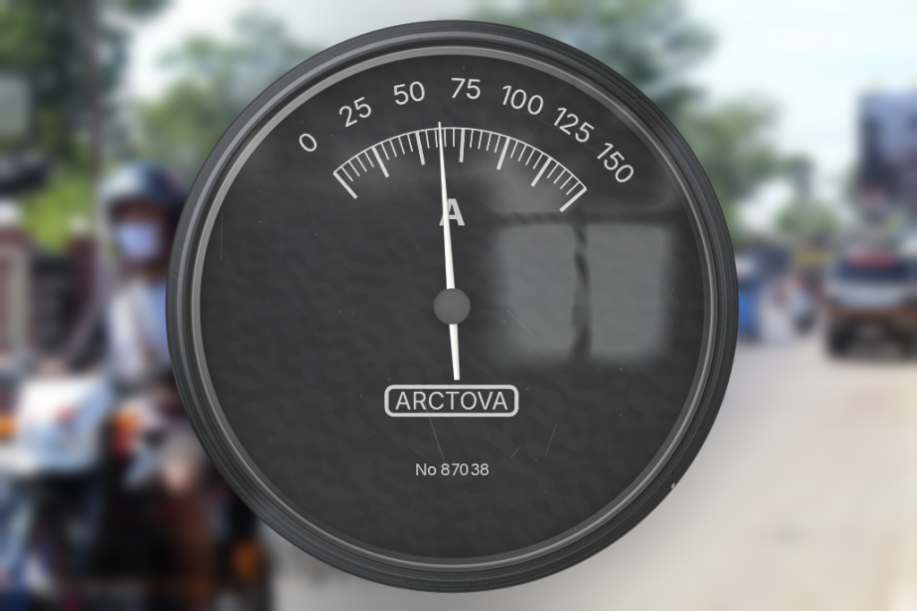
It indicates 62.5
